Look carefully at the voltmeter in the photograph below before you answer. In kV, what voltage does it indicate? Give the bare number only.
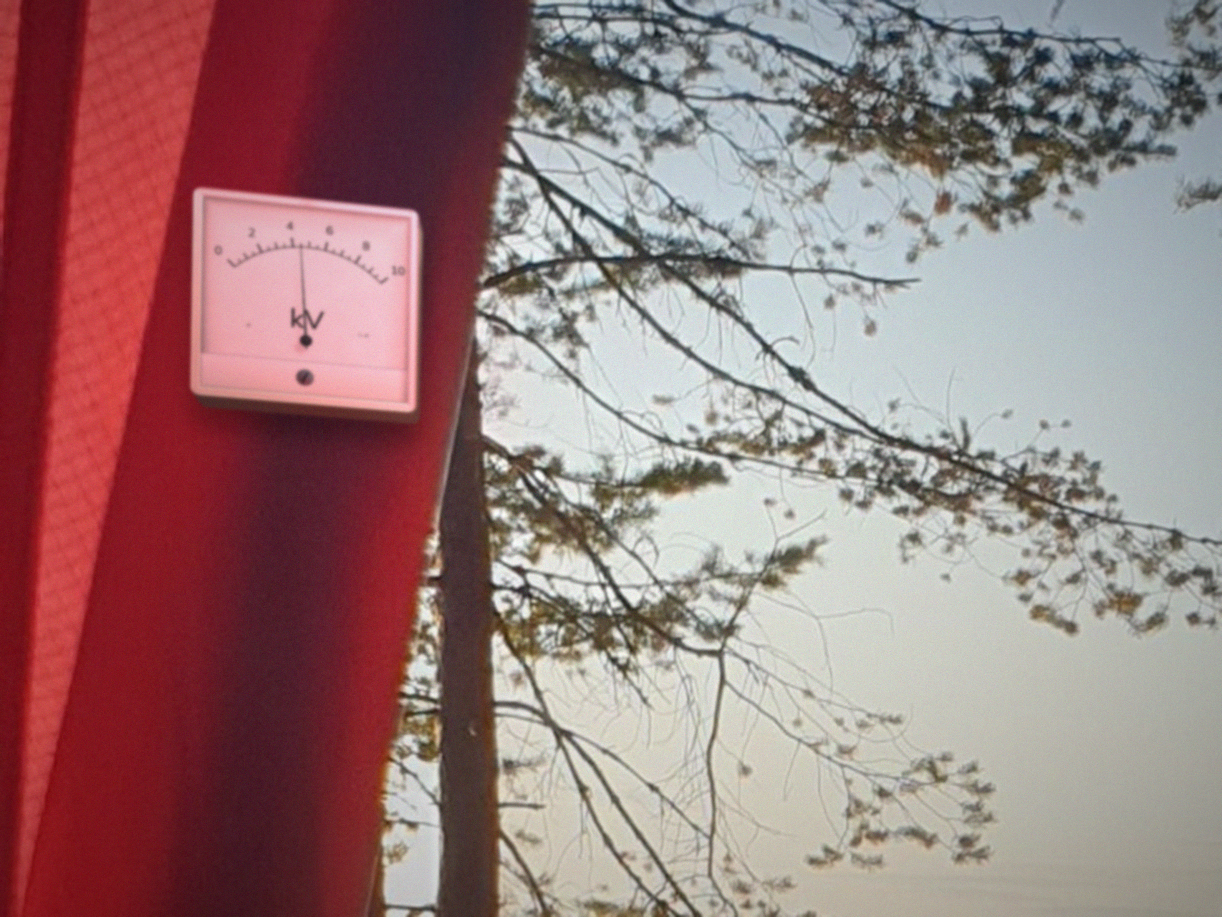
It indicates 4.5
